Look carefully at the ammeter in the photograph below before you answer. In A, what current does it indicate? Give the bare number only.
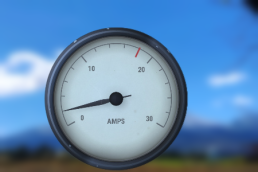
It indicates 2
